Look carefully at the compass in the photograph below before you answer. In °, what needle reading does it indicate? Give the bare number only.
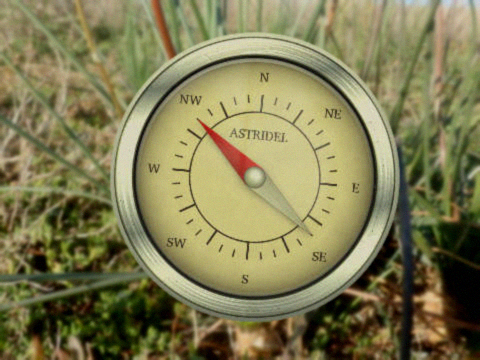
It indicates 310
